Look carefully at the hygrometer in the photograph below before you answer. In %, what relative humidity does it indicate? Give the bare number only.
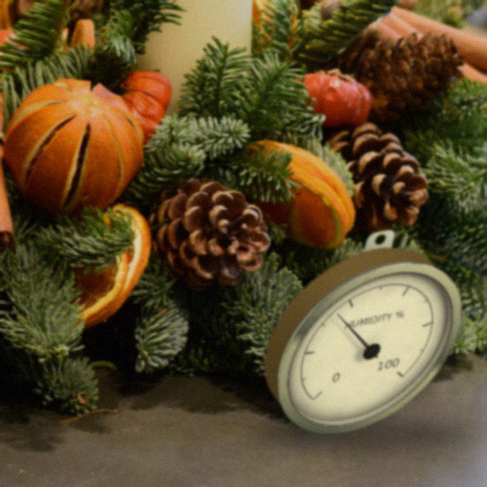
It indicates 35
